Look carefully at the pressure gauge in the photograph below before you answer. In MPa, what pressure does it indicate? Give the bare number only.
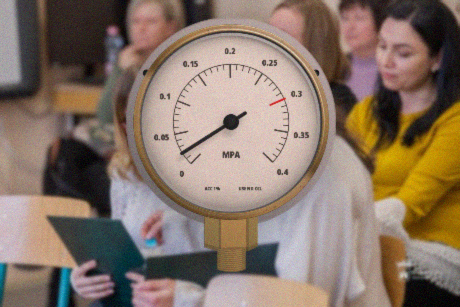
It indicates 0.02
